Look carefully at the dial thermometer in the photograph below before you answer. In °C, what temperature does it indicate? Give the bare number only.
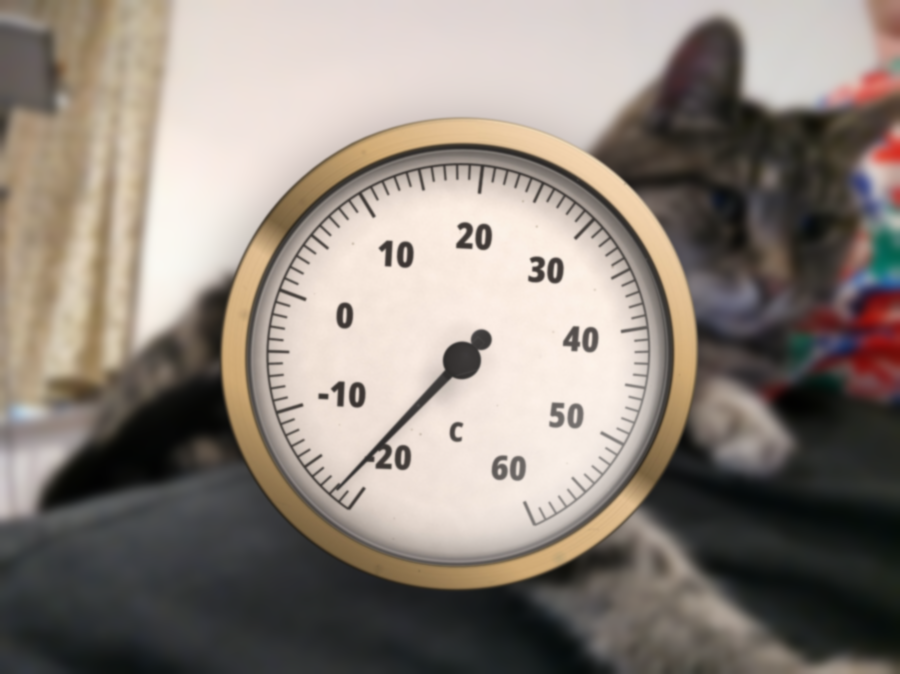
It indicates -18
